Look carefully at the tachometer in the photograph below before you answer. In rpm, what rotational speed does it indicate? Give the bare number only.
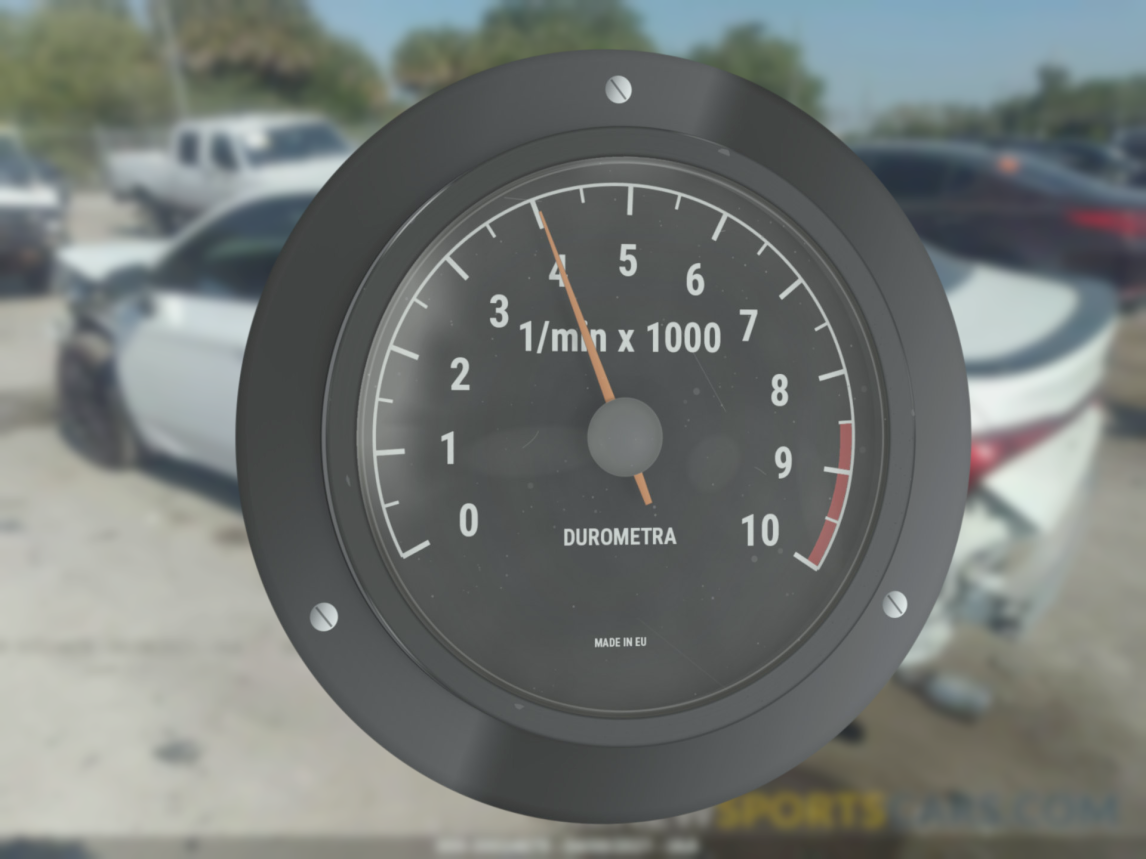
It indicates 4000
